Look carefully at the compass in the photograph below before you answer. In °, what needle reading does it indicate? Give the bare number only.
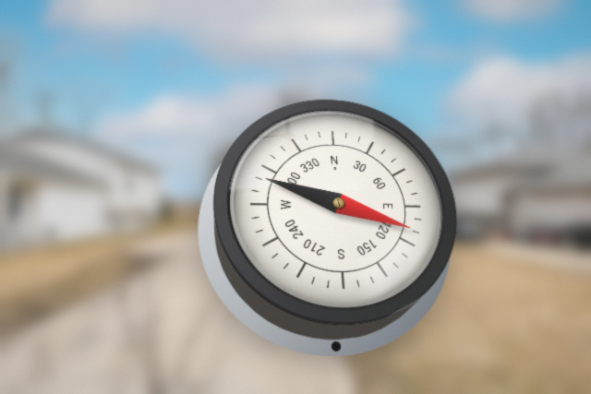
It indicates 110
